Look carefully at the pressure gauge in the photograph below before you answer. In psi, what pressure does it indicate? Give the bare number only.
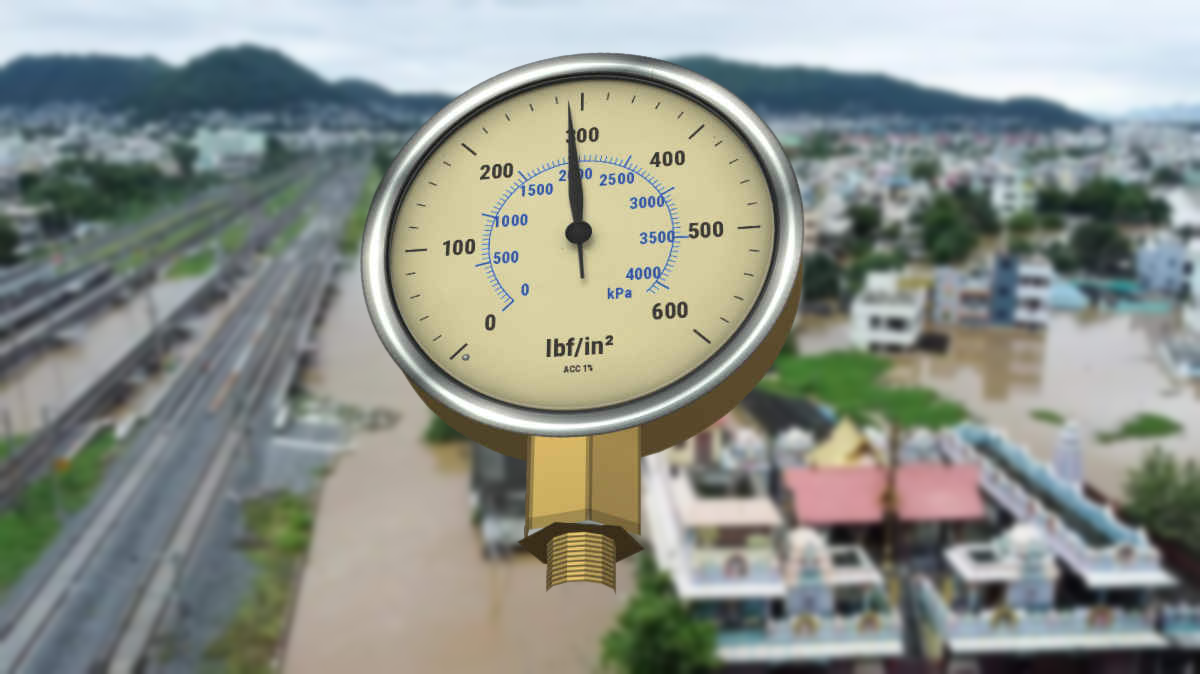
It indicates 290
